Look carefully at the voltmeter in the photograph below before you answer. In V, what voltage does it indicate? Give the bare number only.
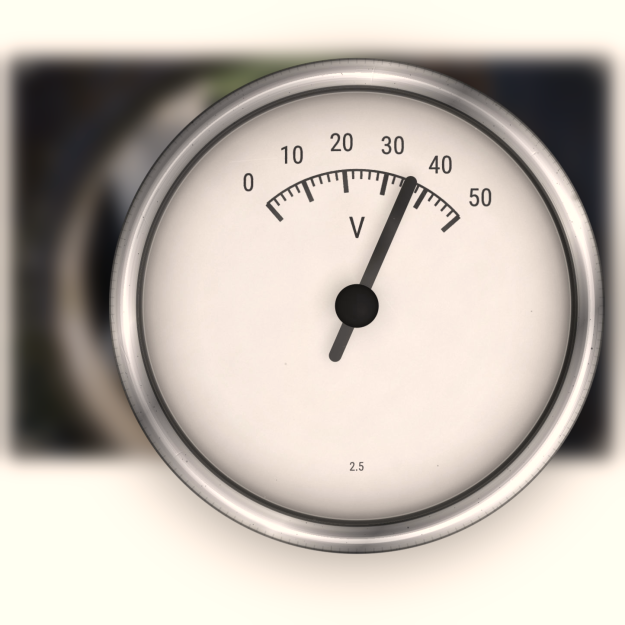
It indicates 36
